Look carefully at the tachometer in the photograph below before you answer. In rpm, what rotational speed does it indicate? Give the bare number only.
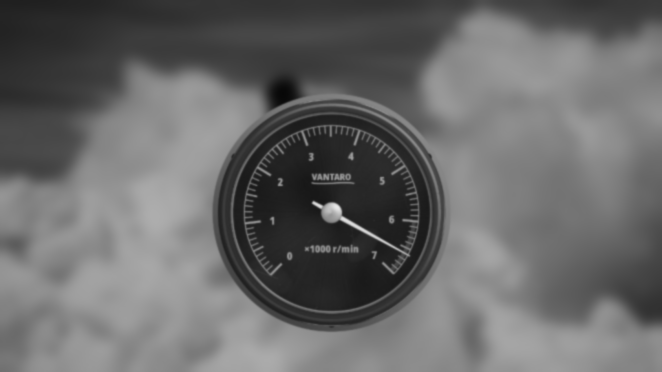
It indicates 6600
